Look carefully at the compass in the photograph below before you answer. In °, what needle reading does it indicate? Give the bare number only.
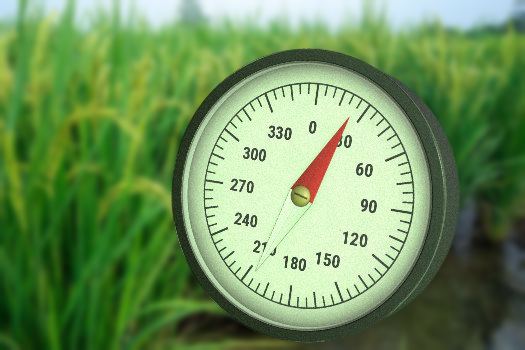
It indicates 25
